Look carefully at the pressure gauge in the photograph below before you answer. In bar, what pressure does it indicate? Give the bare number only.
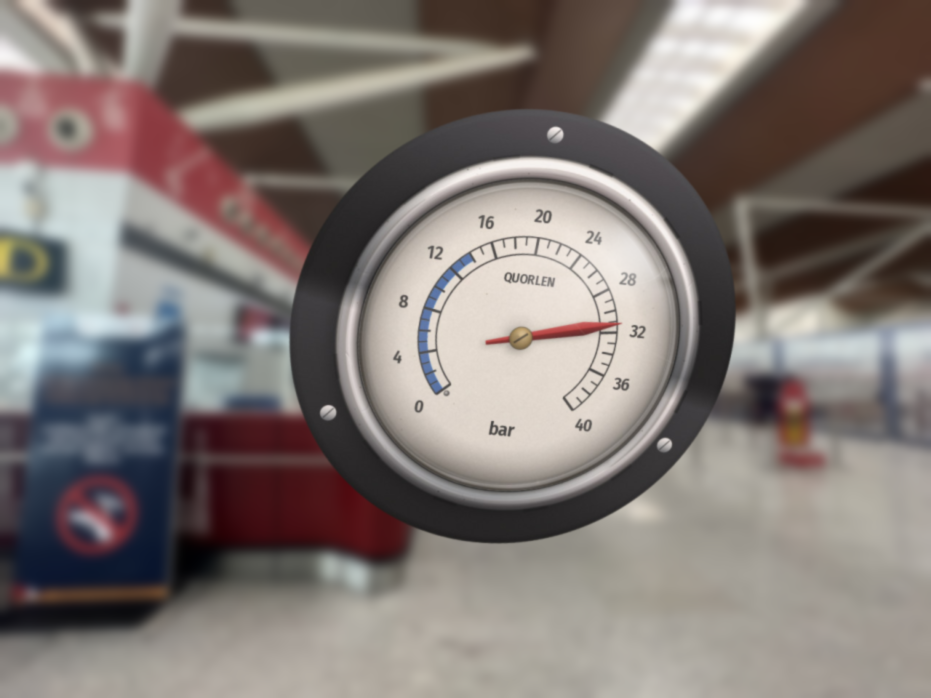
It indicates 31
